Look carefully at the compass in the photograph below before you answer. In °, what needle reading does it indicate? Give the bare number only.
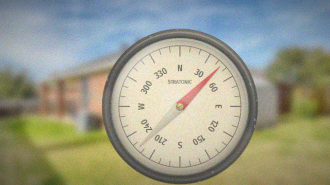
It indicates 45
